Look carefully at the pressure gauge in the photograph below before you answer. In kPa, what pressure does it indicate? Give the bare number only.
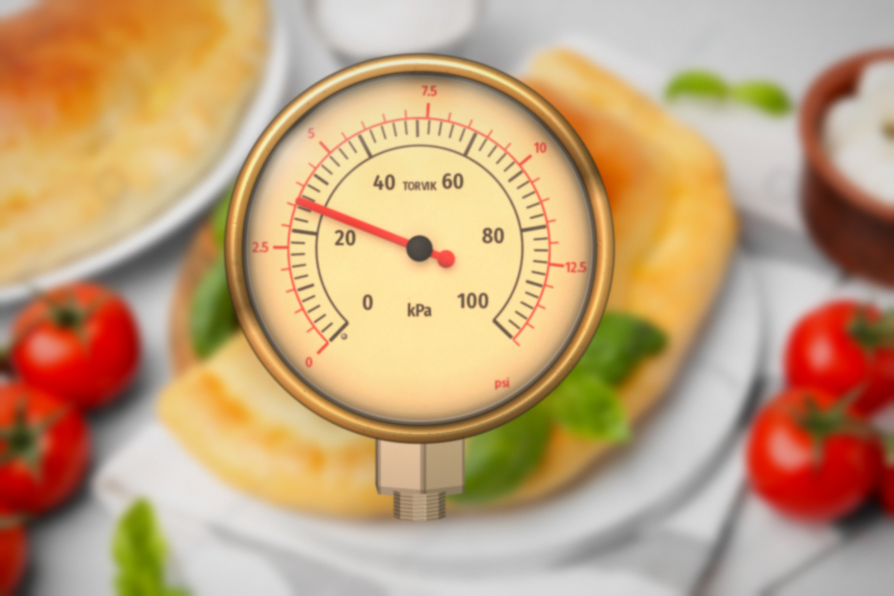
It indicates 25
